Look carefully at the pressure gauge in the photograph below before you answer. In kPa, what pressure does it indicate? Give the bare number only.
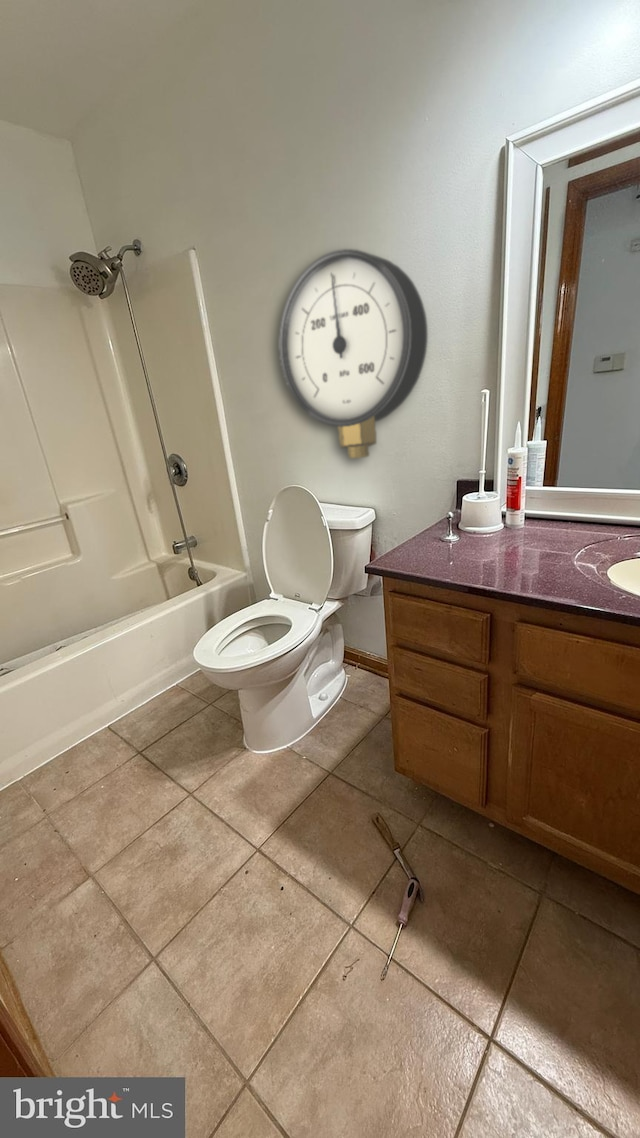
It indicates 300
